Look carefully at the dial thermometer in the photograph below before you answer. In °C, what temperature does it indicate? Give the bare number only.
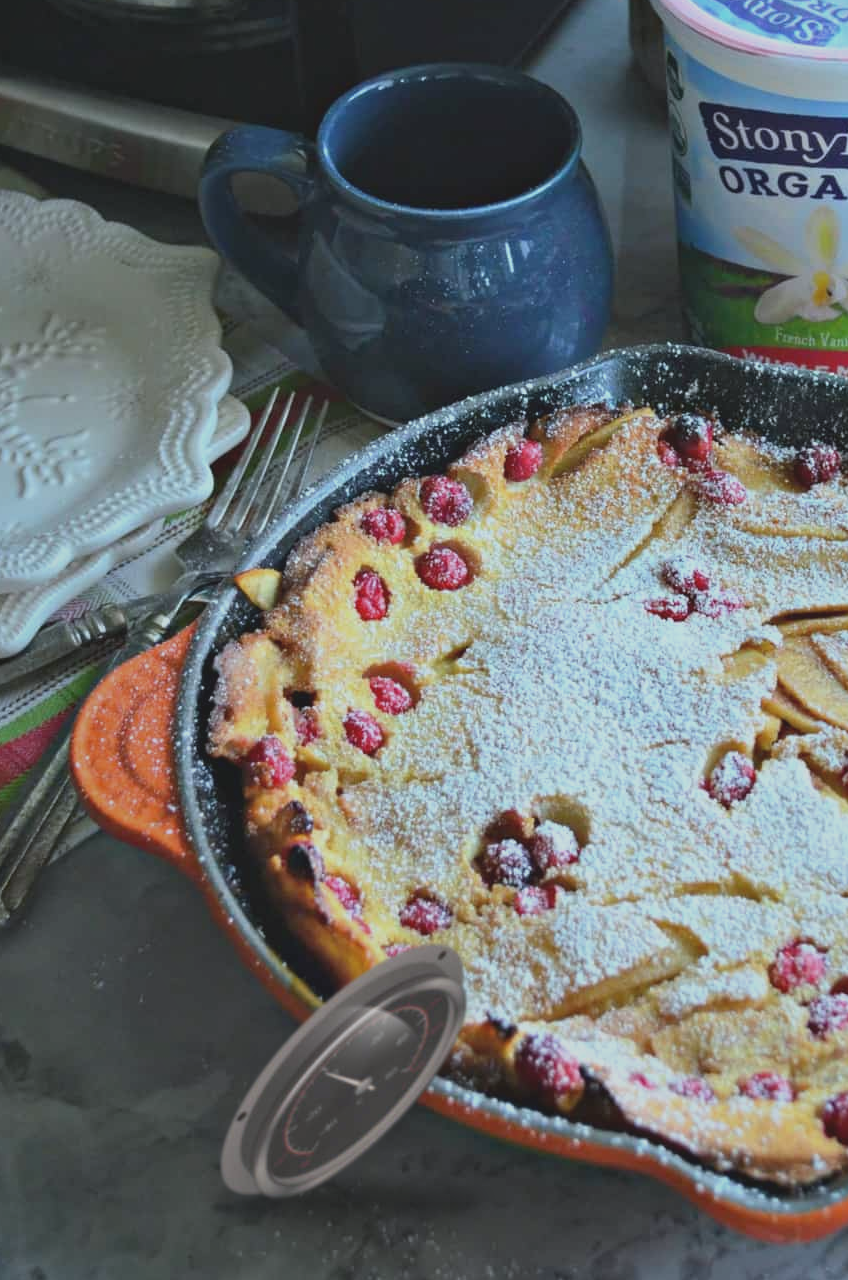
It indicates 0
